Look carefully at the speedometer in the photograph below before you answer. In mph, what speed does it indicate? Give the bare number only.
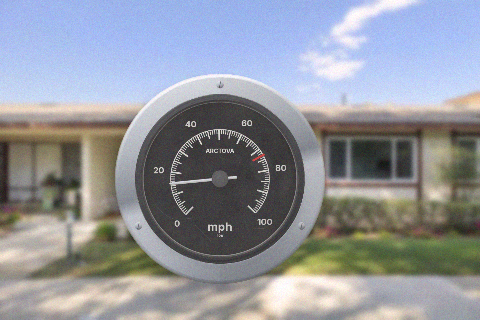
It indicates 15
